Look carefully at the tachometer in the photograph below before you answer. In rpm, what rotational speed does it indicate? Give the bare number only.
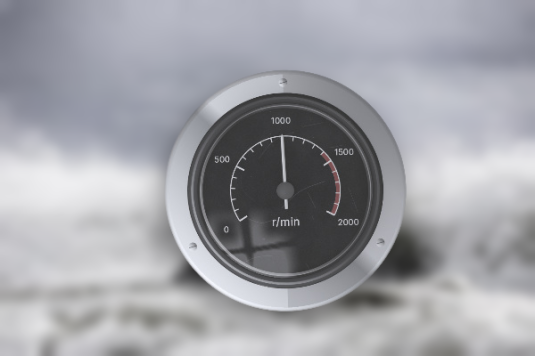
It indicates 1000
